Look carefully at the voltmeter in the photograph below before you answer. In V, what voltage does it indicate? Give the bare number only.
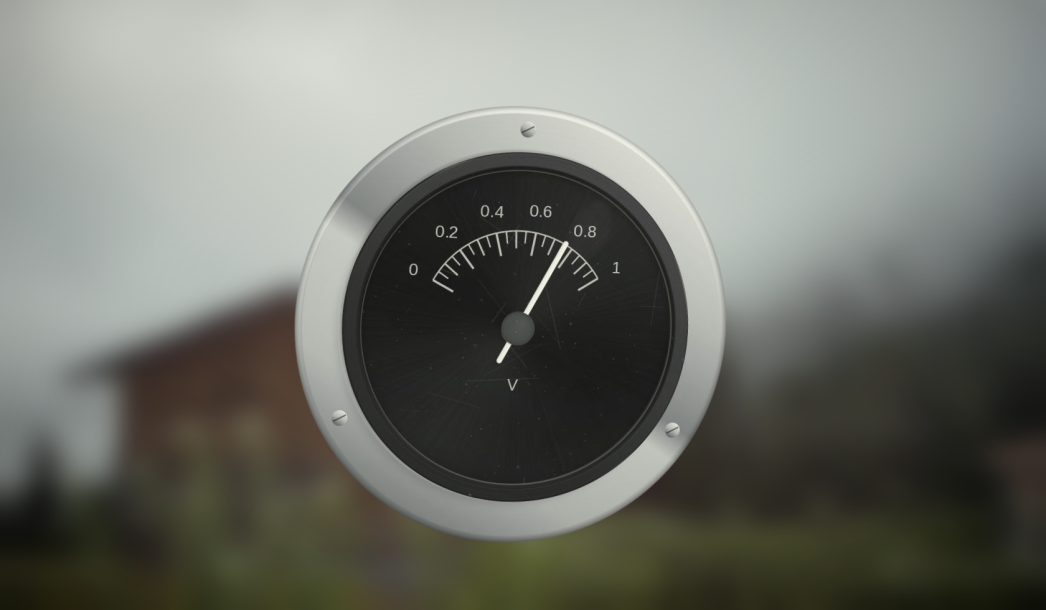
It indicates 0.75
